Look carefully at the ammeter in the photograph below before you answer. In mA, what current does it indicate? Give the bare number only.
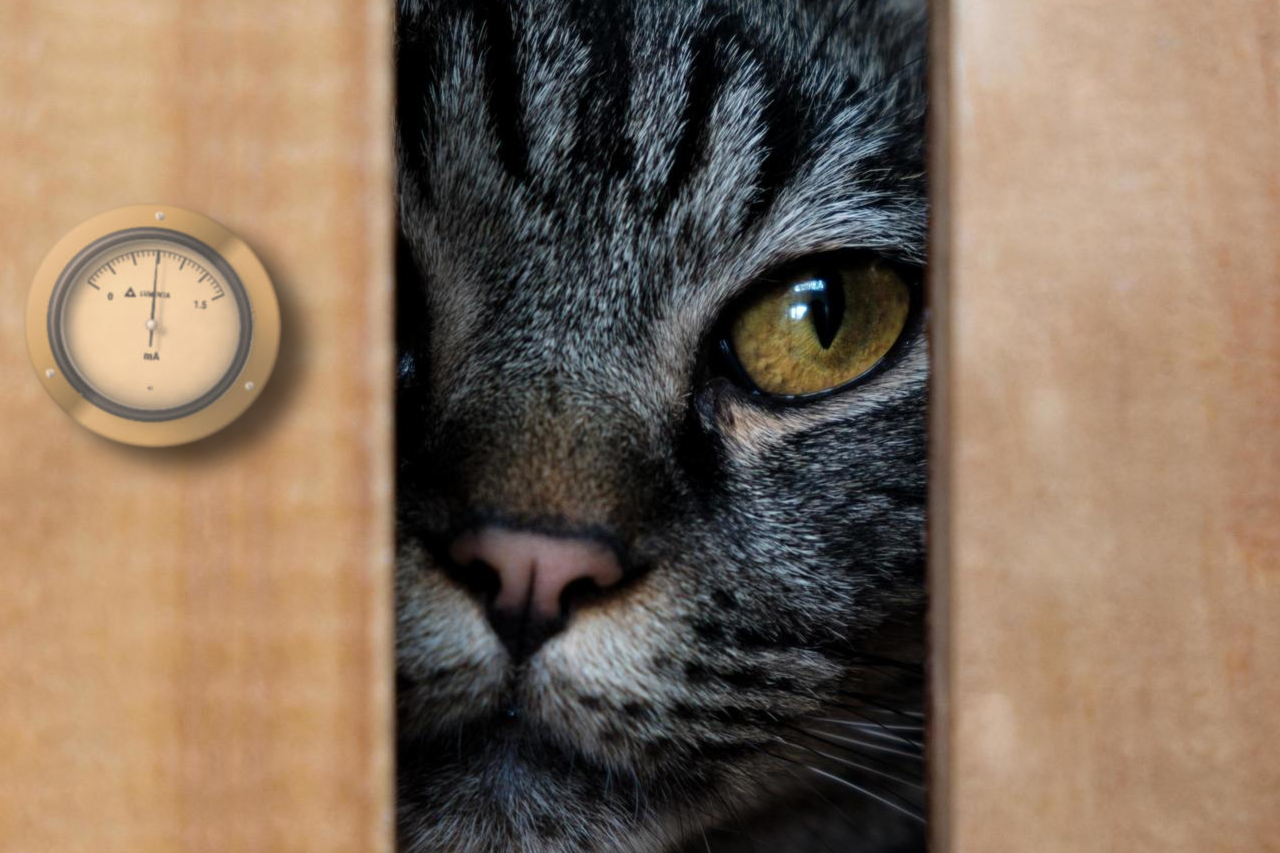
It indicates 0.75
